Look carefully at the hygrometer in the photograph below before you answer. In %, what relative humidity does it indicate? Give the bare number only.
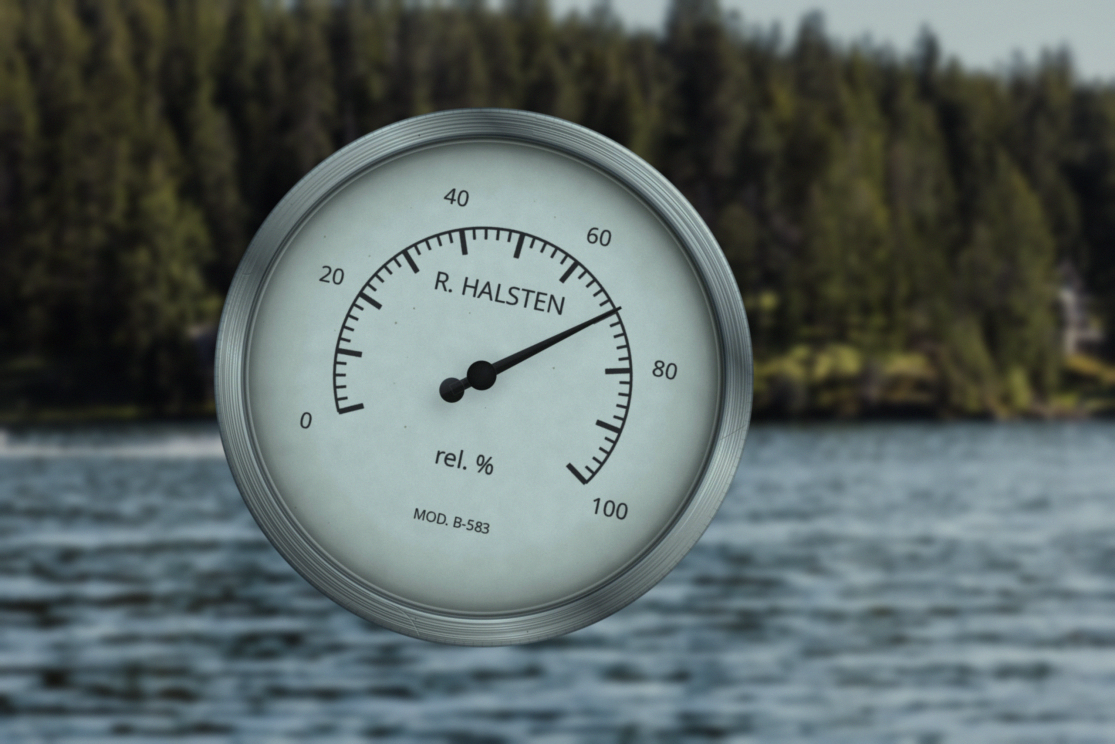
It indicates 70
